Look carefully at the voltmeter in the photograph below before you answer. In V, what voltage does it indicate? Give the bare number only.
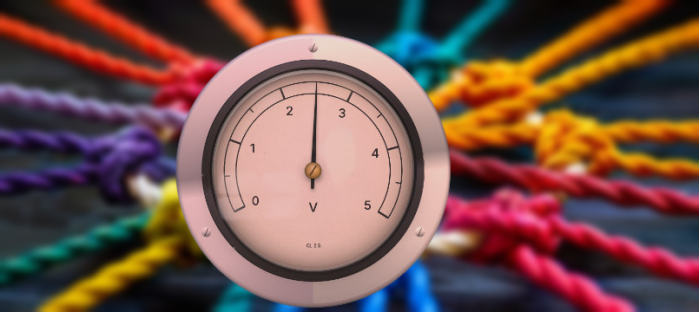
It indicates 2.5
